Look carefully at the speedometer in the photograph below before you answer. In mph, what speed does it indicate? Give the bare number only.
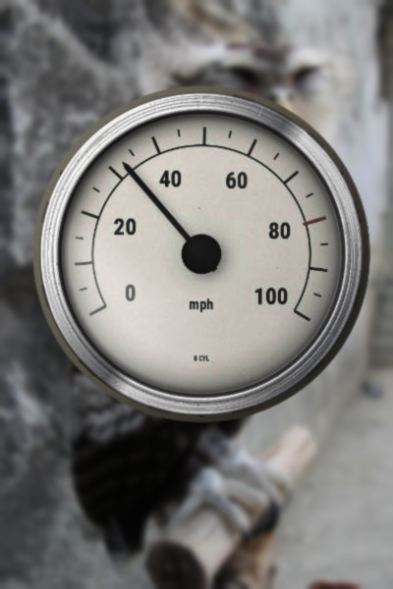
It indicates 32.5
